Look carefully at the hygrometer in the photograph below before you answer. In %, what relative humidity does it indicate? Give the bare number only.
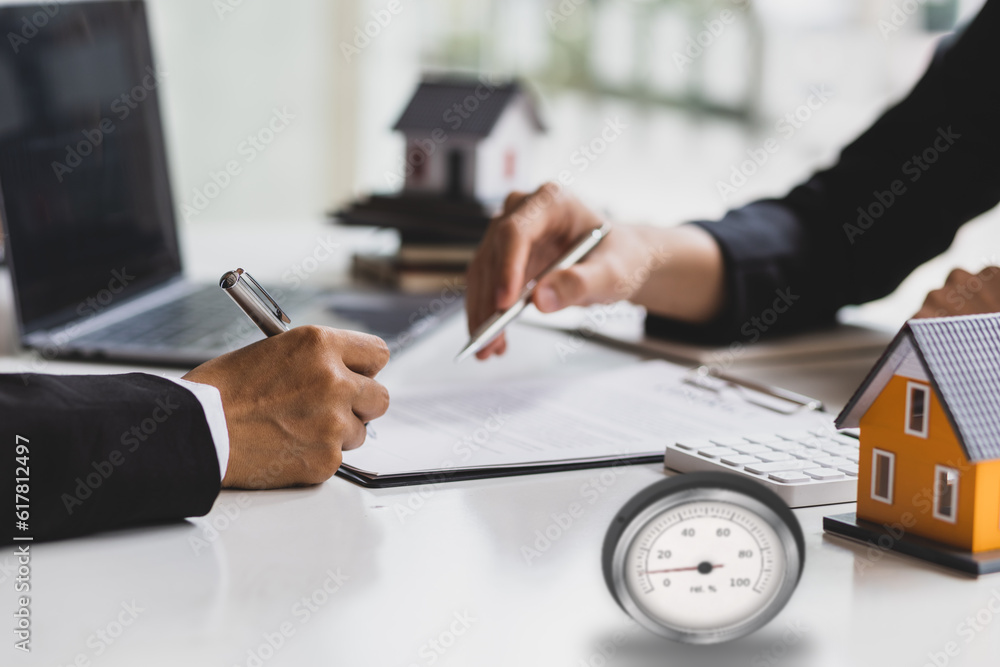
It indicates 10
